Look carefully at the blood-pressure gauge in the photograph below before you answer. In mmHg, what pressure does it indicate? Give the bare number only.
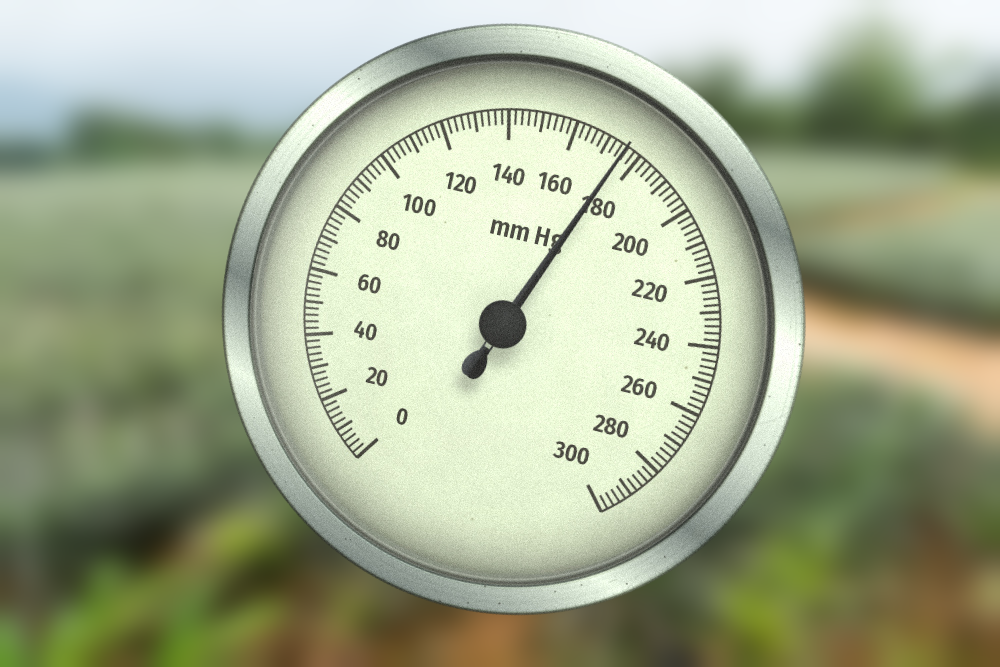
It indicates 176
